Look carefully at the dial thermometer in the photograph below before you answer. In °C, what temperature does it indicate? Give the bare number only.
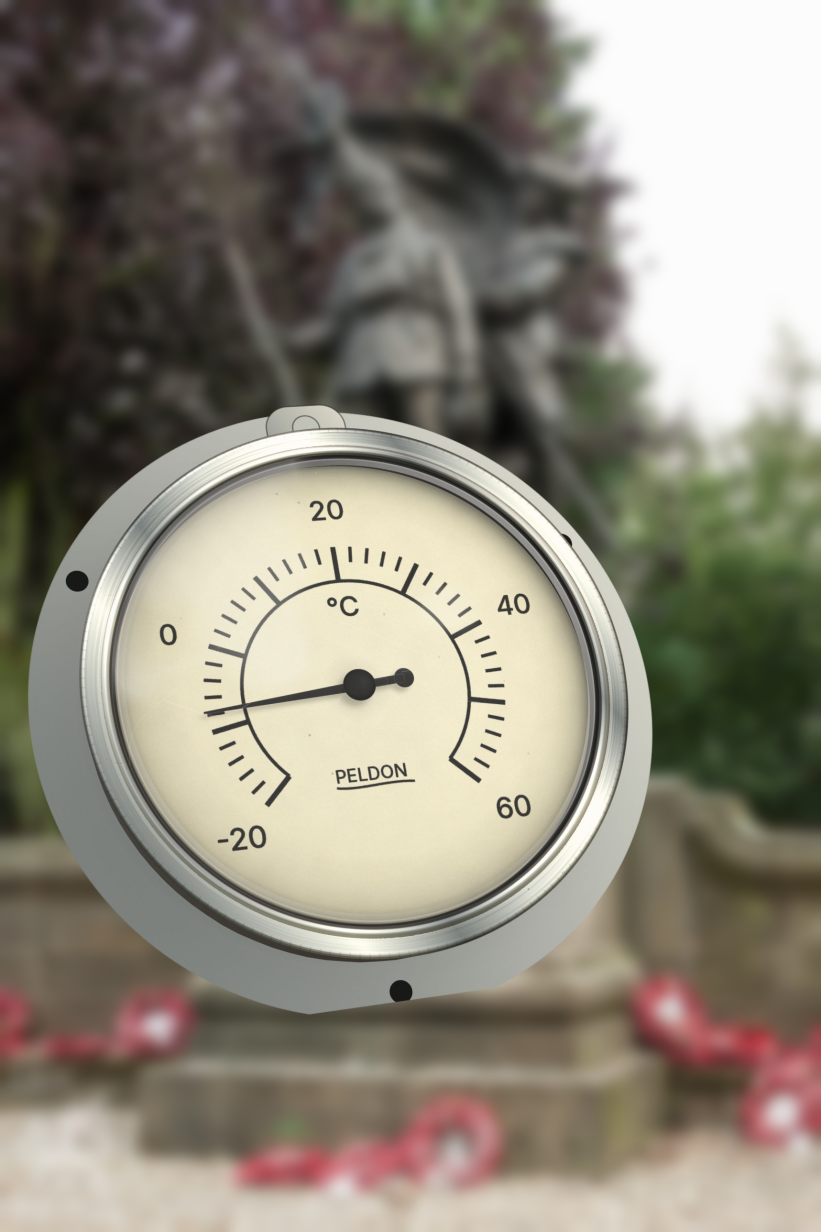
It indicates -8
